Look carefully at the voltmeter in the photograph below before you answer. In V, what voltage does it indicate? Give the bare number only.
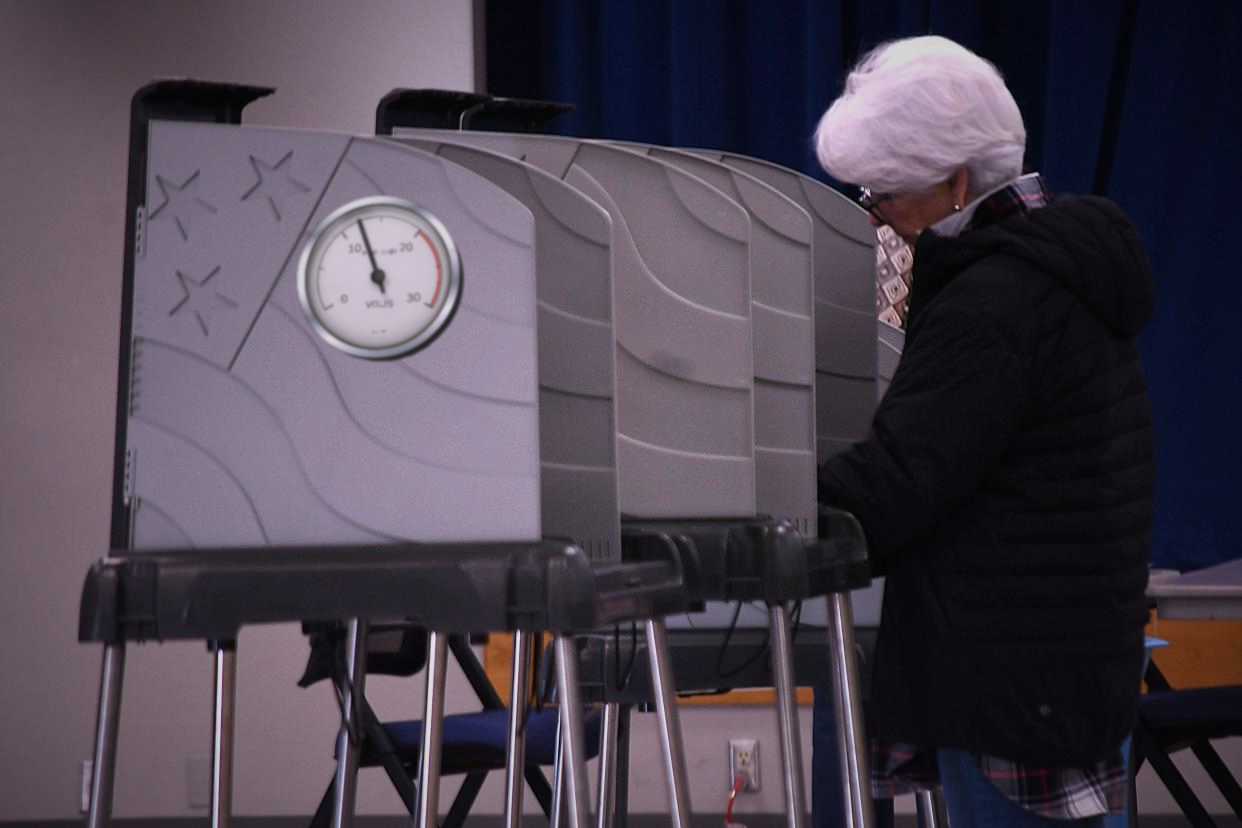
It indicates 12.5
